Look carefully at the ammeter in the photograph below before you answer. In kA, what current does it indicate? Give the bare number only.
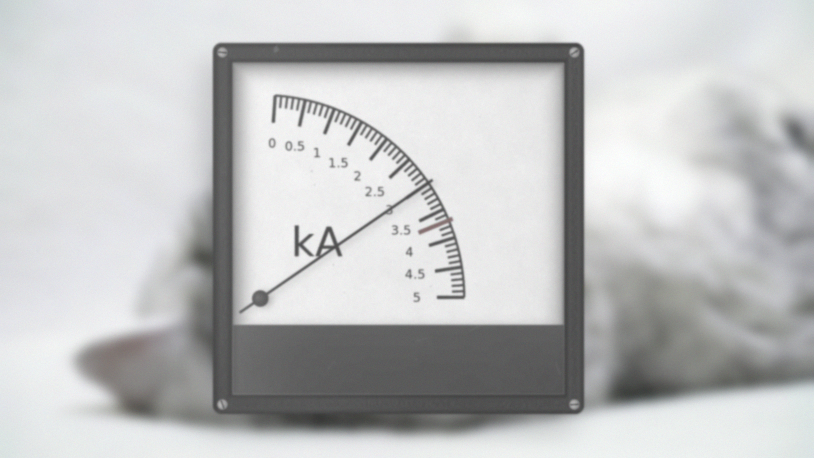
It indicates 3
